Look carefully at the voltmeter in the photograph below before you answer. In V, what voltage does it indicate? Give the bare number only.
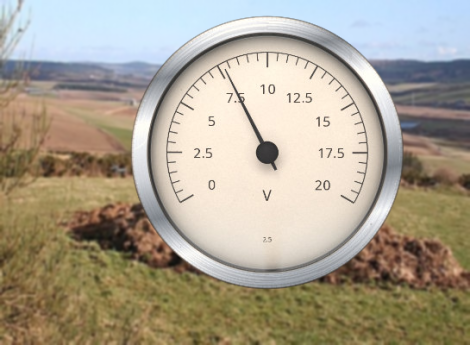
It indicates 7.75
